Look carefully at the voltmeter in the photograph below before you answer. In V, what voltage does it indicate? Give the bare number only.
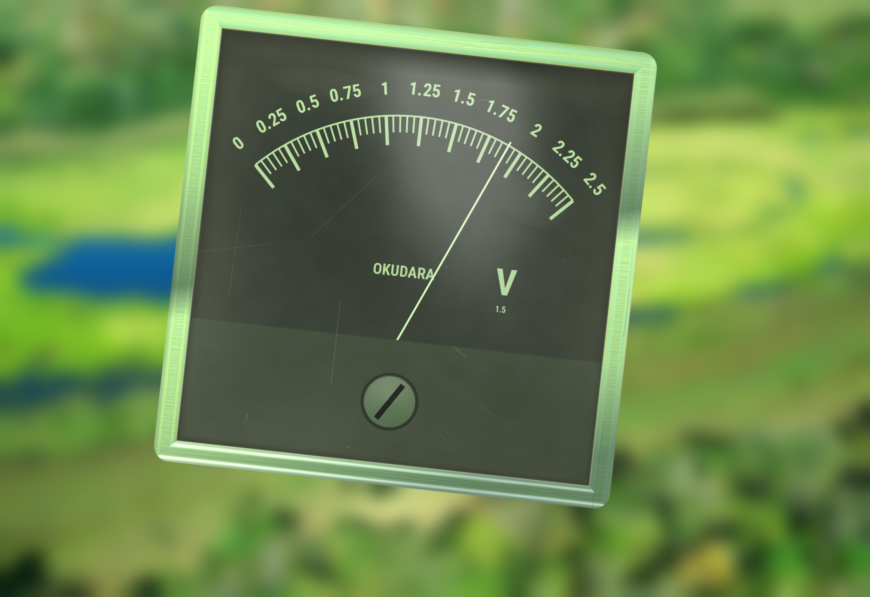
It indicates 1.9
